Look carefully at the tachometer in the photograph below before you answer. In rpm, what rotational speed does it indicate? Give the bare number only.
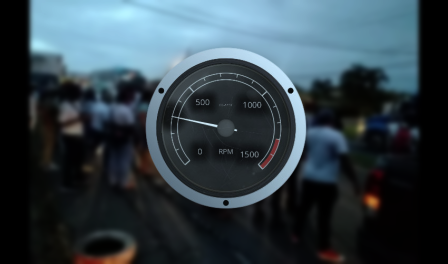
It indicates 300
